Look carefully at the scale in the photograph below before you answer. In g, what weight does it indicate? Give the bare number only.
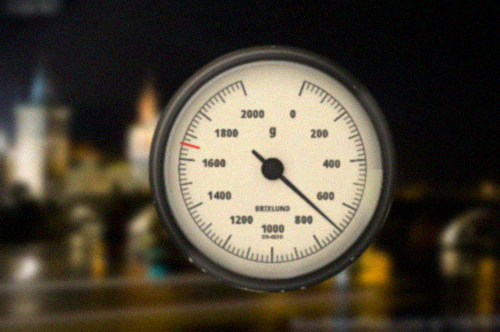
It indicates 700
